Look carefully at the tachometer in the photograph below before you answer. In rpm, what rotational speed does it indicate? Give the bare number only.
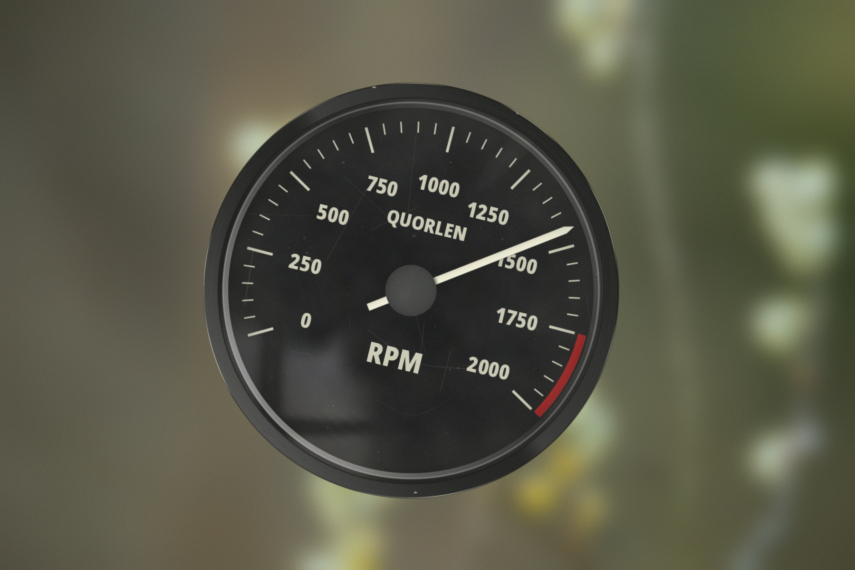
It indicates 1450
